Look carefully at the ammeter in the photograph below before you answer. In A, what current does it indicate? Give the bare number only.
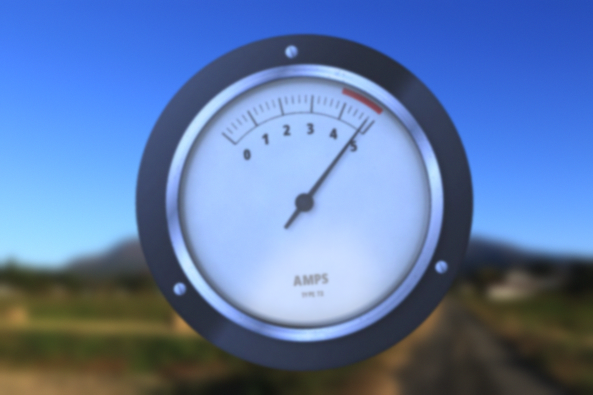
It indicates 4.8
